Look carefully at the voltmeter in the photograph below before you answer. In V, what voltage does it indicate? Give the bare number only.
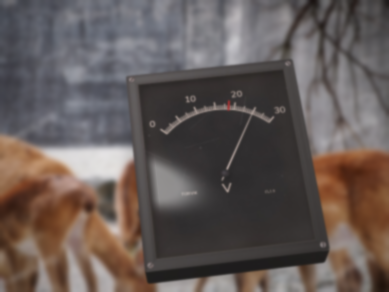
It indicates 25
